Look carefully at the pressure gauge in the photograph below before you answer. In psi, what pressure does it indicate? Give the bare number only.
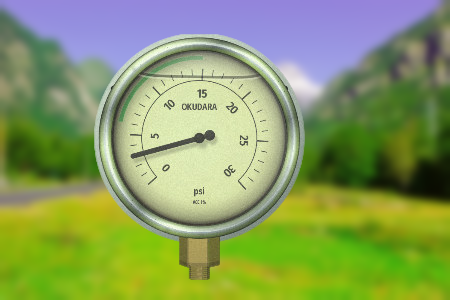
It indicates 3
